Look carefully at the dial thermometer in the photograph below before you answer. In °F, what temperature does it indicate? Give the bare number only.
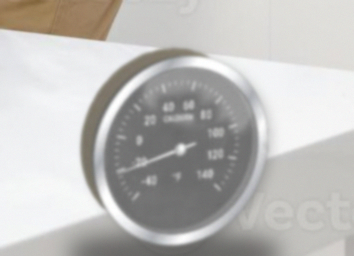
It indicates -20
